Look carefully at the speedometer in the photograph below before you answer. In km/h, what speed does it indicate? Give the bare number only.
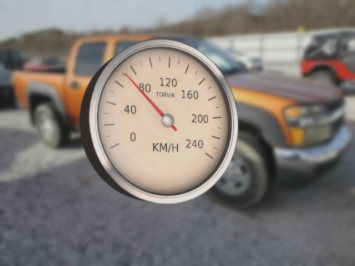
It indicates 70
